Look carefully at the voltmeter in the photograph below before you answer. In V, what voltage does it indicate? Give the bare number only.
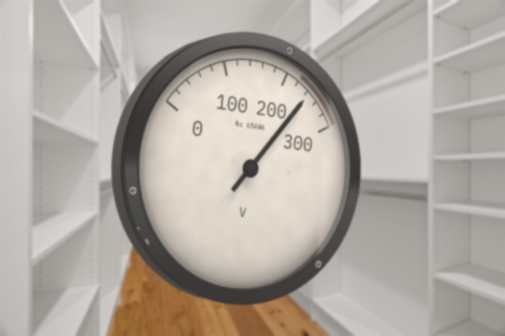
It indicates 240
